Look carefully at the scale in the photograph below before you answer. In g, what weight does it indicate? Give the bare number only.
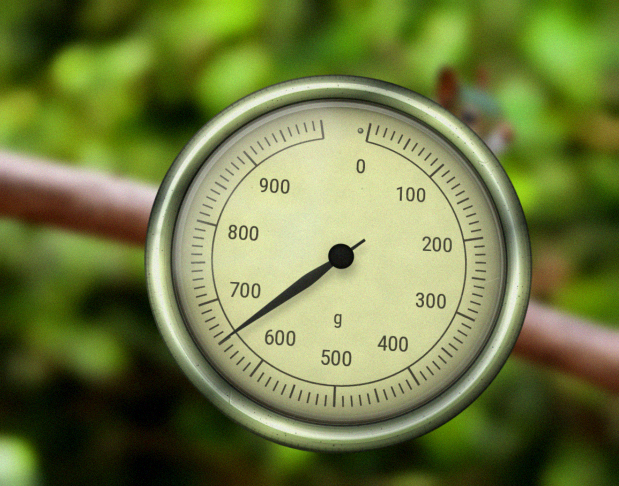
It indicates 650
